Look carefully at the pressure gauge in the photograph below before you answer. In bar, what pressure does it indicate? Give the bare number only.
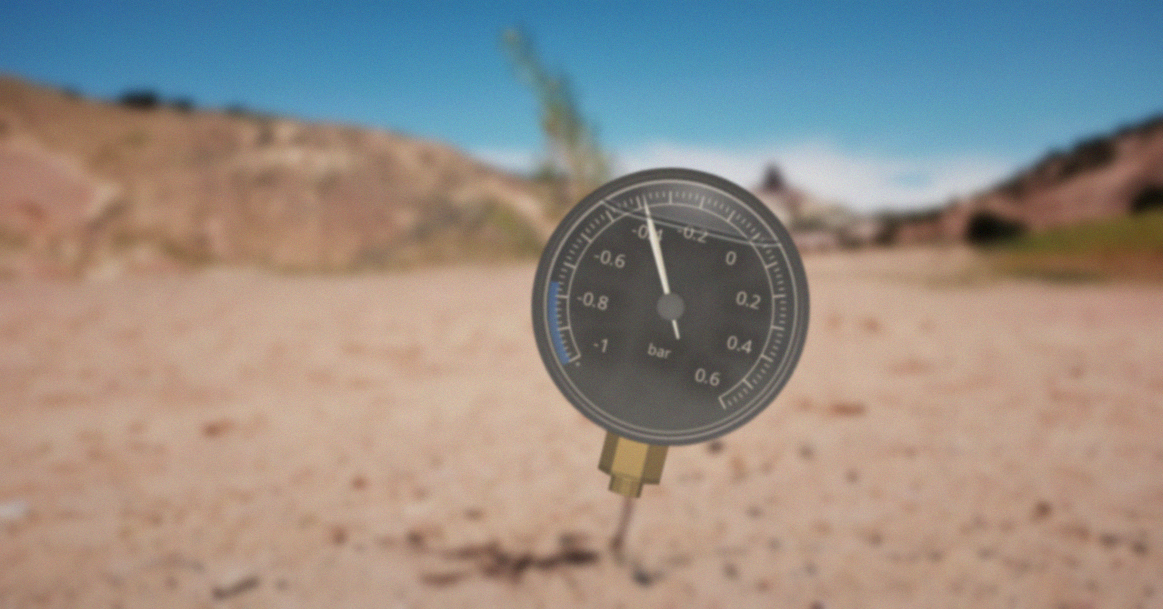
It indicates -0.38
